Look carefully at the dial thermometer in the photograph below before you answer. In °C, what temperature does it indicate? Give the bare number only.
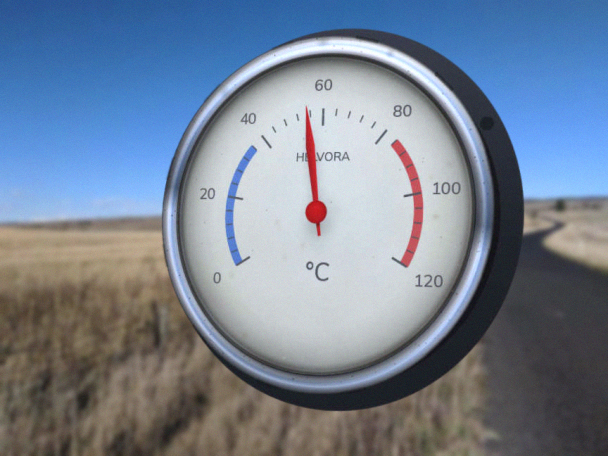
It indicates 56
